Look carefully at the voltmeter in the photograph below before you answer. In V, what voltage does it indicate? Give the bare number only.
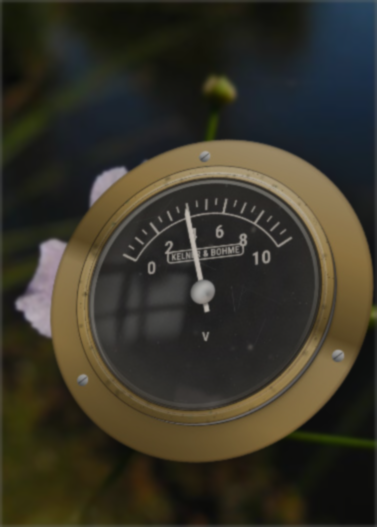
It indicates 4
